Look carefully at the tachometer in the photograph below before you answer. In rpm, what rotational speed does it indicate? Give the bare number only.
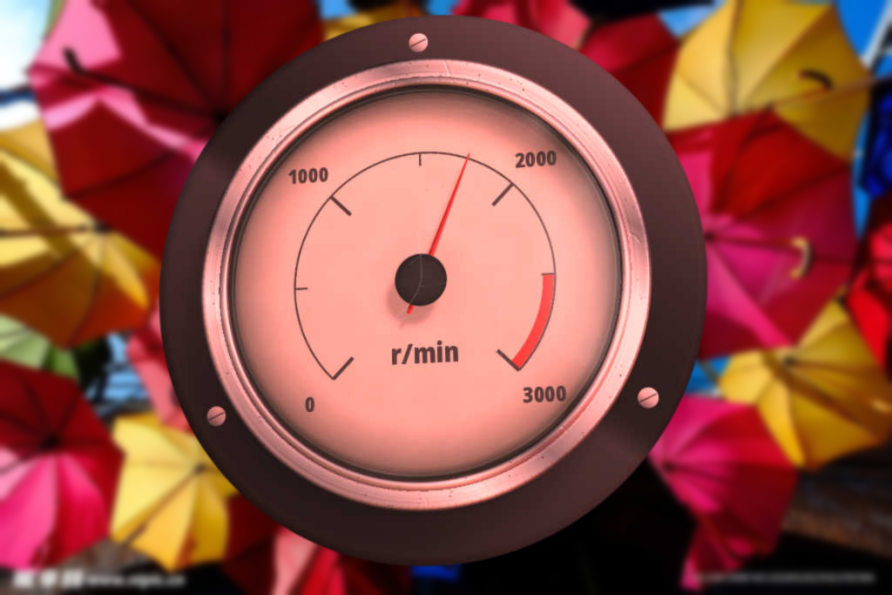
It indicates 1750
